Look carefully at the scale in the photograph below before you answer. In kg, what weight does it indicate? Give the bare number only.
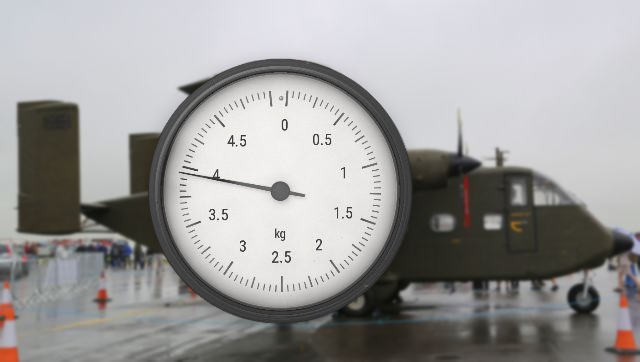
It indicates 3.95
